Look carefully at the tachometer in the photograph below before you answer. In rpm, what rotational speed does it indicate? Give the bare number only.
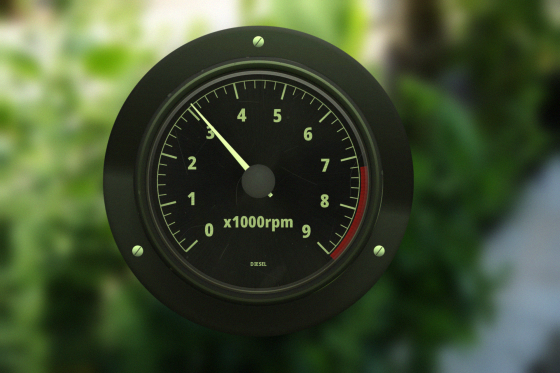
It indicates 3100
